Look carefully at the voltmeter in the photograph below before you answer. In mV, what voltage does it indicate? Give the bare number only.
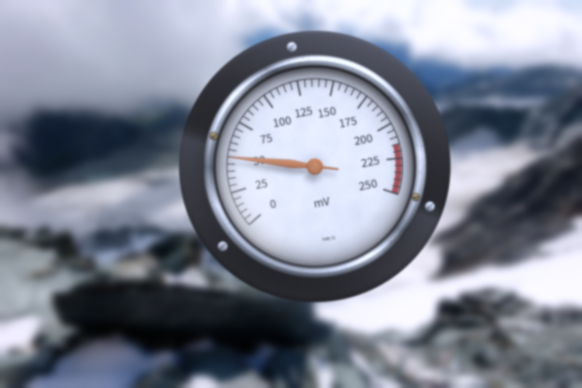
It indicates 50
